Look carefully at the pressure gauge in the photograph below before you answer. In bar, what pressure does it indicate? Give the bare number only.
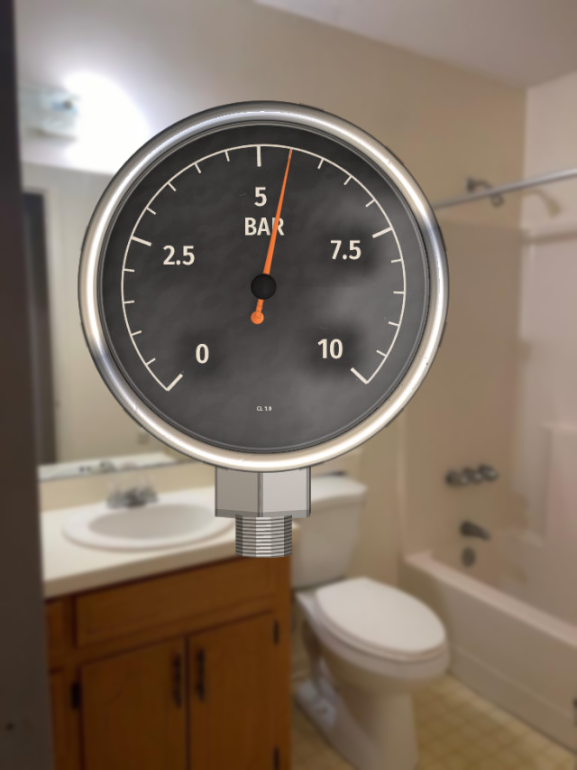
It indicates 5.5
